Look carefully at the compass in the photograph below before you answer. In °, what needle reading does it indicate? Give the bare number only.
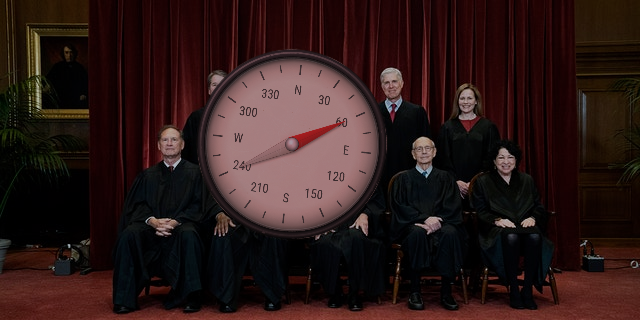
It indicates 60
